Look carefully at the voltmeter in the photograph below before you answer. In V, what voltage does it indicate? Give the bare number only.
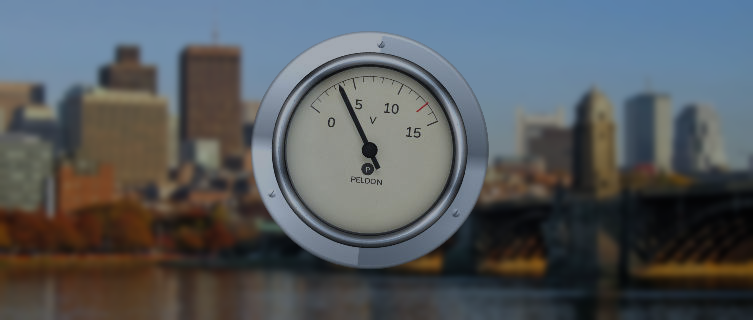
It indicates 3.5
